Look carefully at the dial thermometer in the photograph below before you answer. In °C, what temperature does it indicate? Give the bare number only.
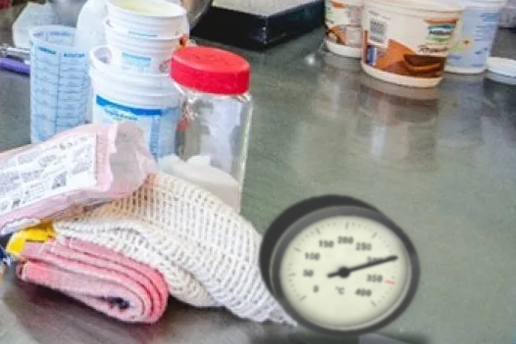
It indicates 300
